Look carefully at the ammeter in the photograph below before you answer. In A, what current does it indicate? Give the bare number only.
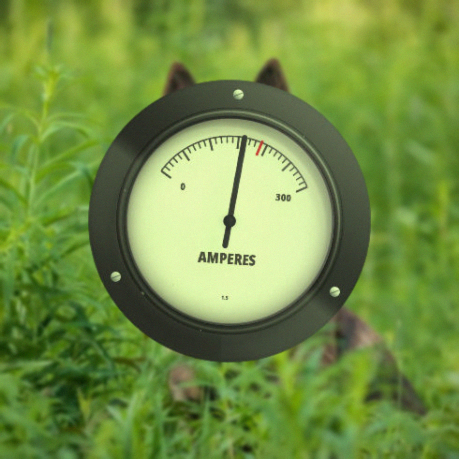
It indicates 160
